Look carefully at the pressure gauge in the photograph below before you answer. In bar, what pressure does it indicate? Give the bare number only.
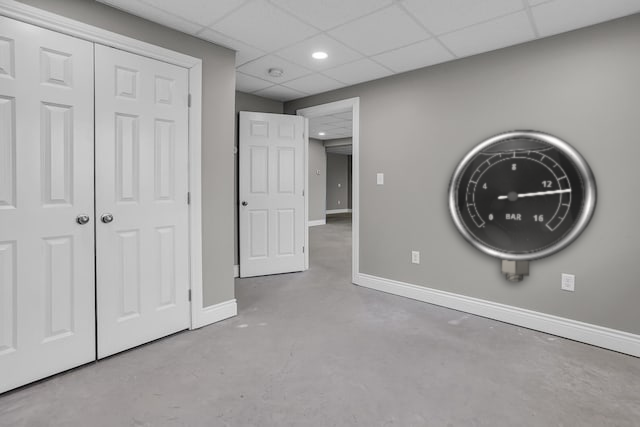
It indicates 13
